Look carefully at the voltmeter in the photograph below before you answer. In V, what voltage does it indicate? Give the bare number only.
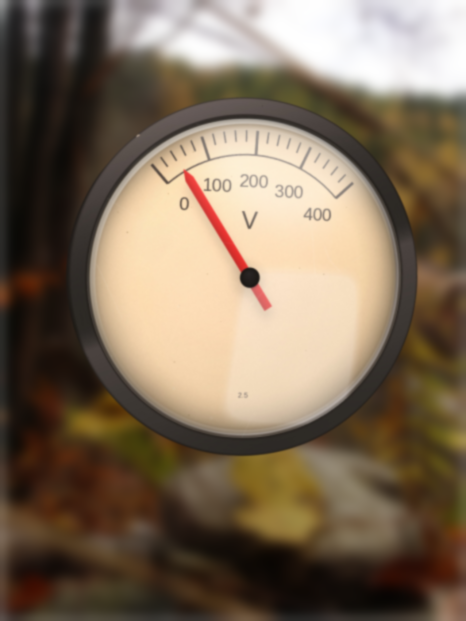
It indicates 40
